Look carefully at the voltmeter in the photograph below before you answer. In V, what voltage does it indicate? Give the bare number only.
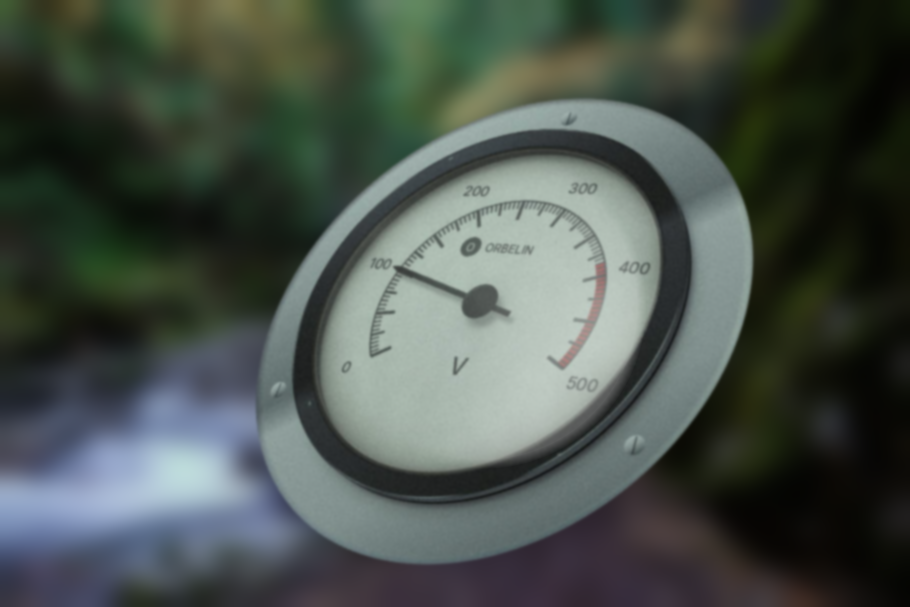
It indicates 100
